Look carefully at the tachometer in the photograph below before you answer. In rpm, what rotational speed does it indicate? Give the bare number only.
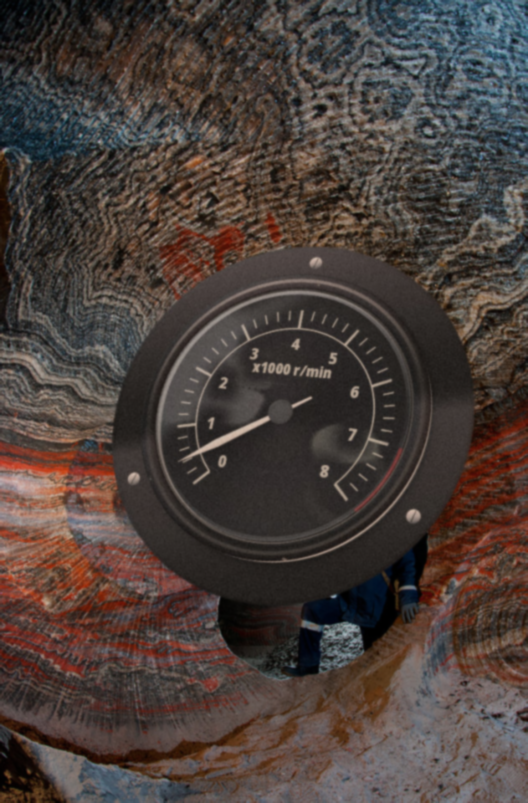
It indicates 400
